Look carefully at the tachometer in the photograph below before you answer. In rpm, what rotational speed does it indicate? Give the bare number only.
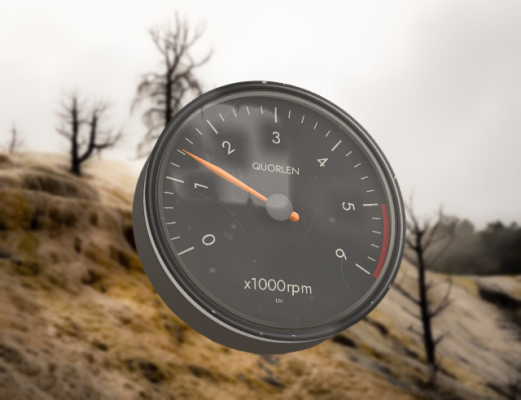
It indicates 1400
